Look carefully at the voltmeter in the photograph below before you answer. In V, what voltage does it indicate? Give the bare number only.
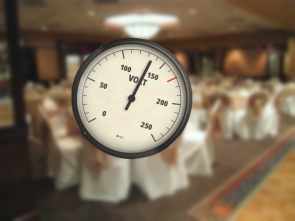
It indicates 135
